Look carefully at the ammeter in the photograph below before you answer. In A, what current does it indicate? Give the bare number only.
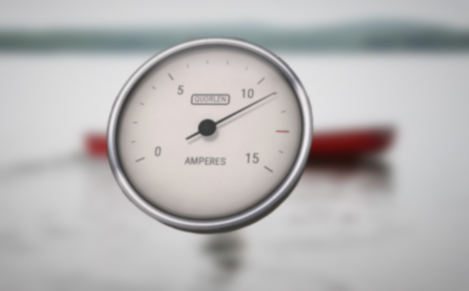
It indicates 11
